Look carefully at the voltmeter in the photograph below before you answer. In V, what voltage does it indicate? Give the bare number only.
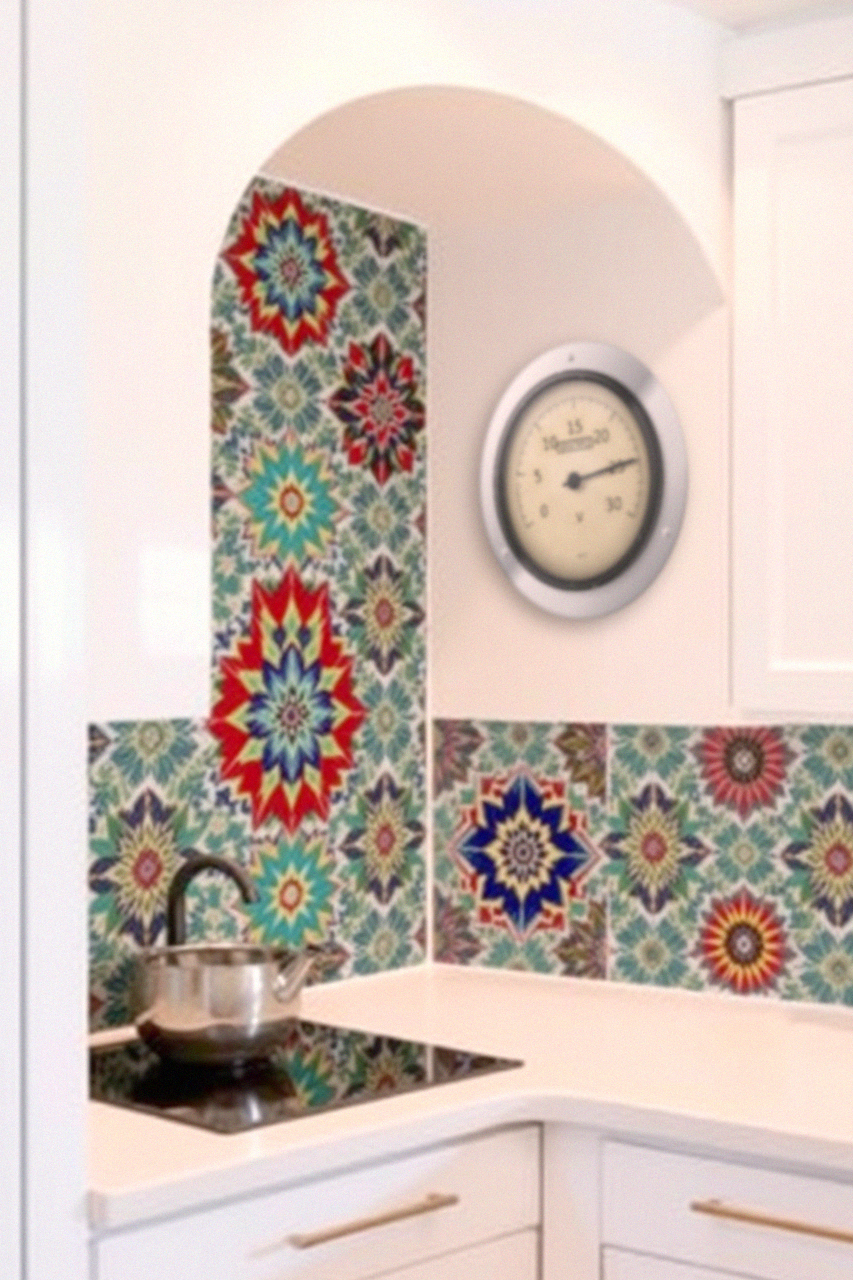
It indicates 25
